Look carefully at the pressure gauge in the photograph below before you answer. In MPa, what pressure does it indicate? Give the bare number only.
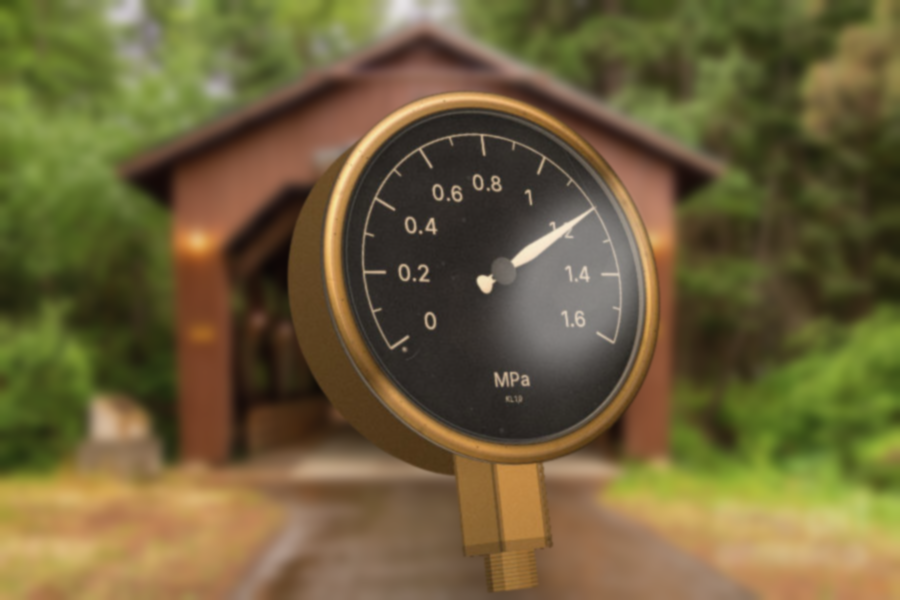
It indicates 1.2
